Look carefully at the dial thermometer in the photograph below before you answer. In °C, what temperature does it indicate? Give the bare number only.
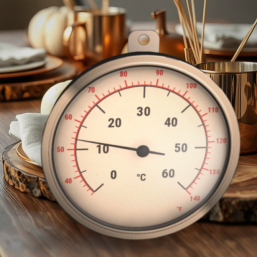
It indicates 12.5
